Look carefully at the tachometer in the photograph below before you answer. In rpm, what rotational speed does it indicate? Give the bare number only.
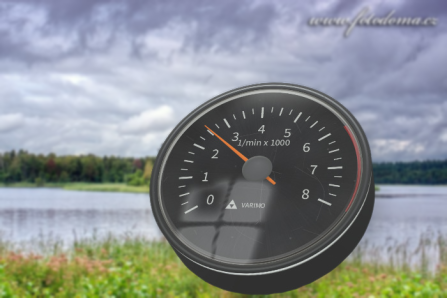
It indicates 2500
